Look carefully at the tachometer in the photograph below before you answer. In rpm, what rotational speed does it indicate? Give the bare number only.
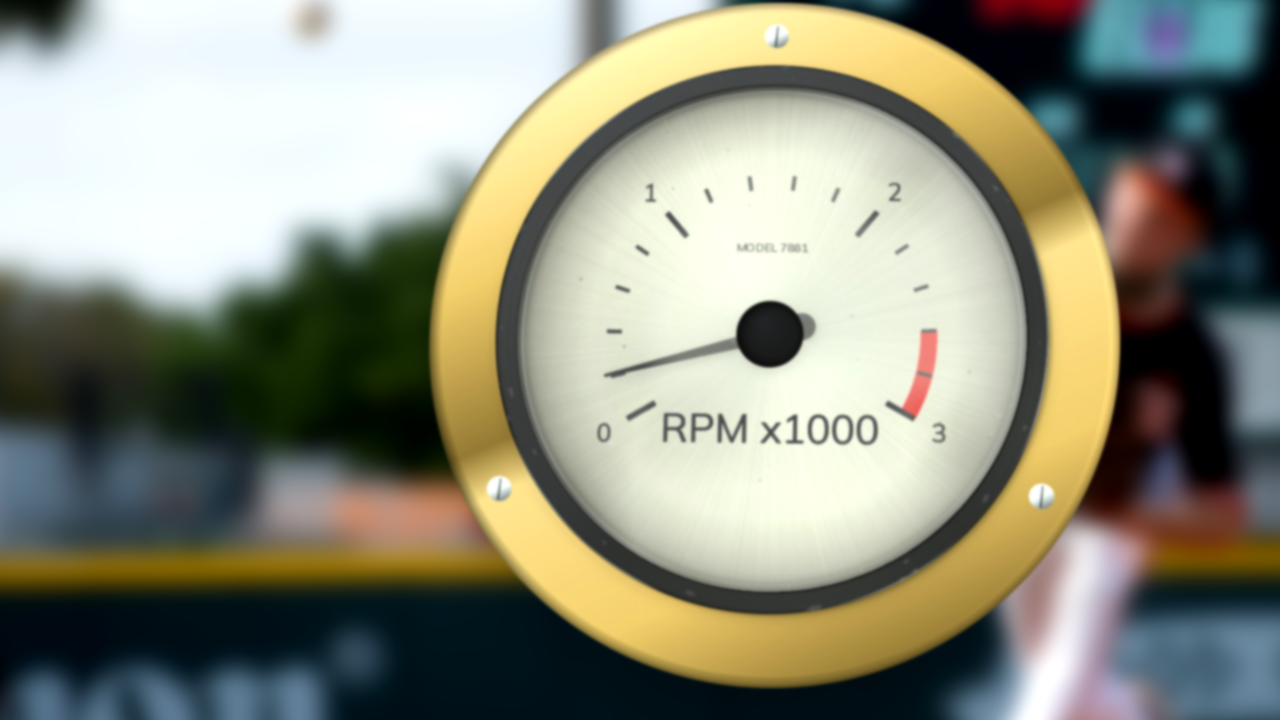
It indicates 200
